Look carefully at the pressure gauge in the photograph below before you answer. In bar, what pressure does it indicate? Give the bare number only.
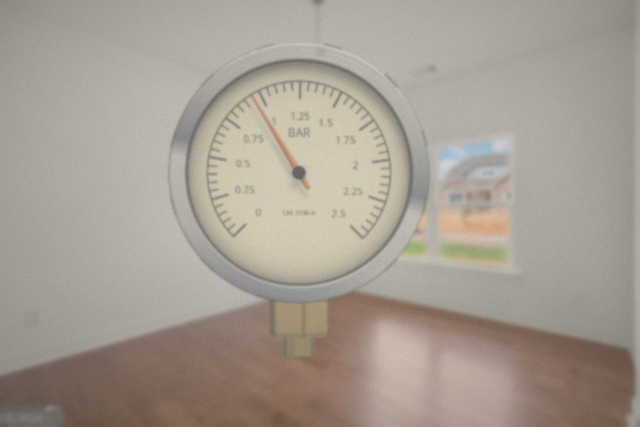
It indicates 0.95
